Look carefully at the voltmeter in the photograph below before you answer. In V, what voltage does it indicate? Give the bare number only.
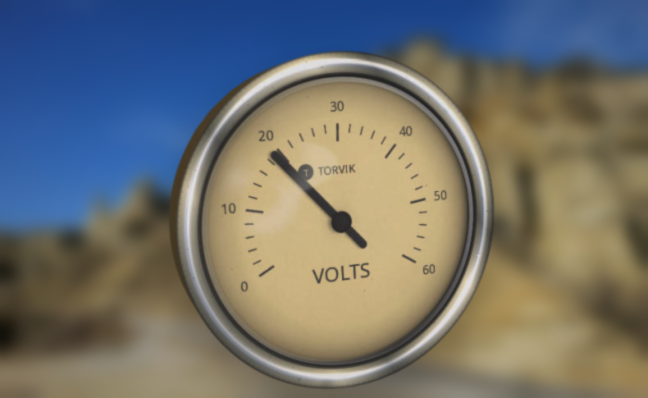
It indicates 19
